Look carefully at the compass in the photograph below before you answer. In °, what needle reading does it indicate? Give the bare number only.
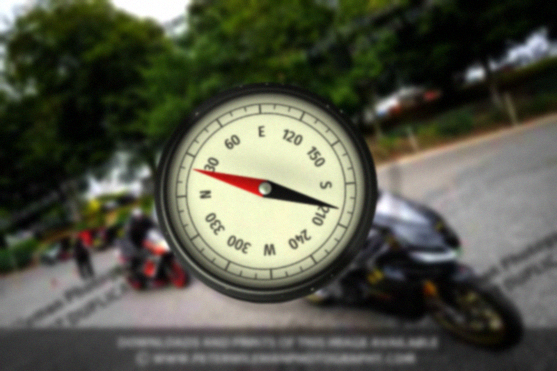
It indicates 20
